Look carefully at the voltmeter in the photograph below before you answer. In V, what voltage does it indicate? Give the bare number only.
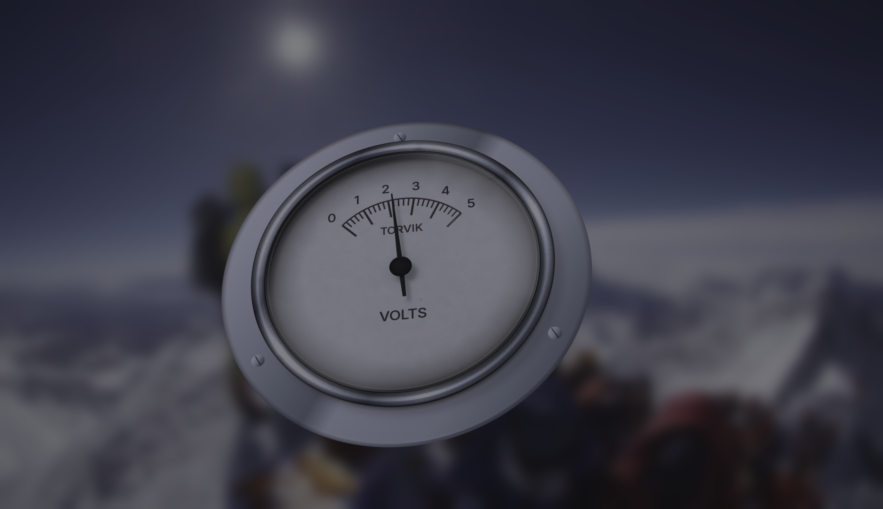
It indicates 2.2
